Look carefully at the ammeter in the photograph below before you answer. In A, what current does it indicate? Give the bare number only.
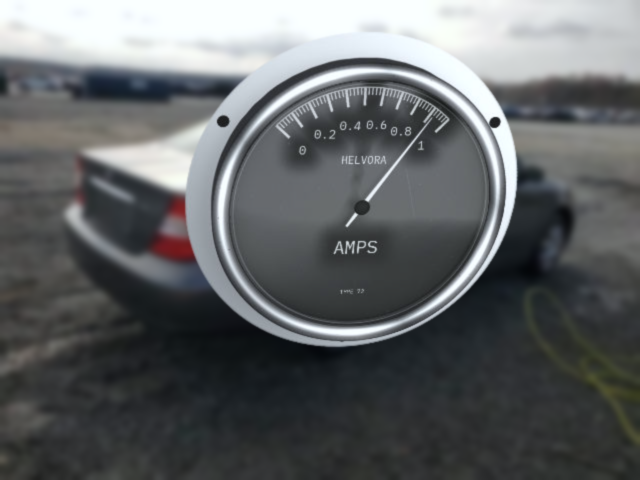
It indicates 0.9
